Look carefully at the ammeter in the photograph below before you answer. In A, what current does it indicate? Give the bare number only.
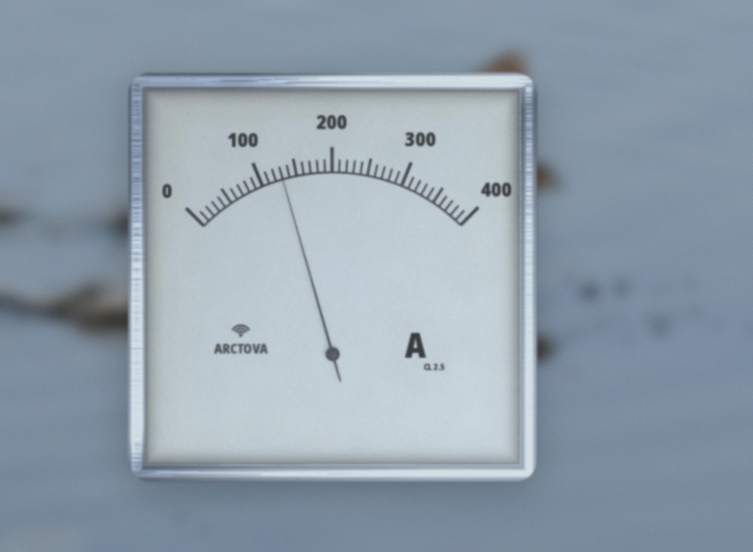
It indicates 130
